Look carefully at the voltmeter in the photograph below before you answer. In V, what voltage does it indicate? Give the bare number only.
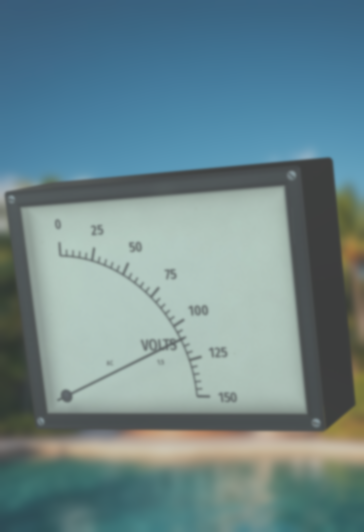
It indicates 110
